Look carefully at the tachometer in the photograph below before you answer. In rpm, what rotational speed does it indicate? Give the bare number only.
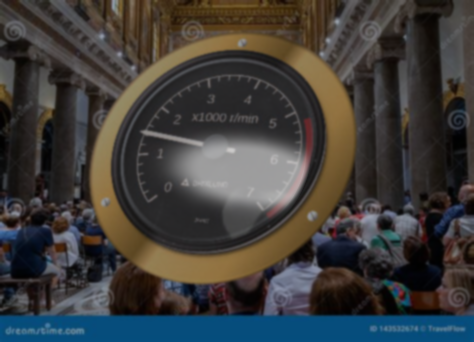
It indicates 1400
